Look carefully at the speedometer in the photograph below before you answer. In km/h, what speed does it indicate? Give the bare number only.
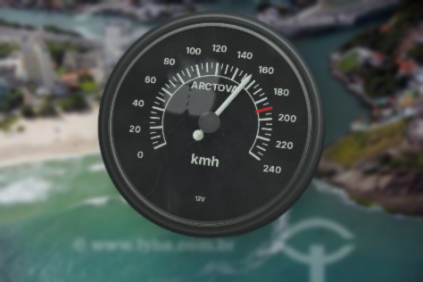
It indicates 155
